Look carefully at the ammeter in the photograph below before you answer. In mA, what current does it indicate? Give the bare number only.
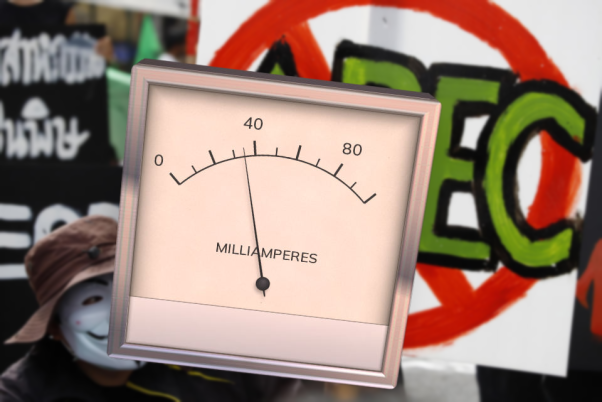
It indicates 35
